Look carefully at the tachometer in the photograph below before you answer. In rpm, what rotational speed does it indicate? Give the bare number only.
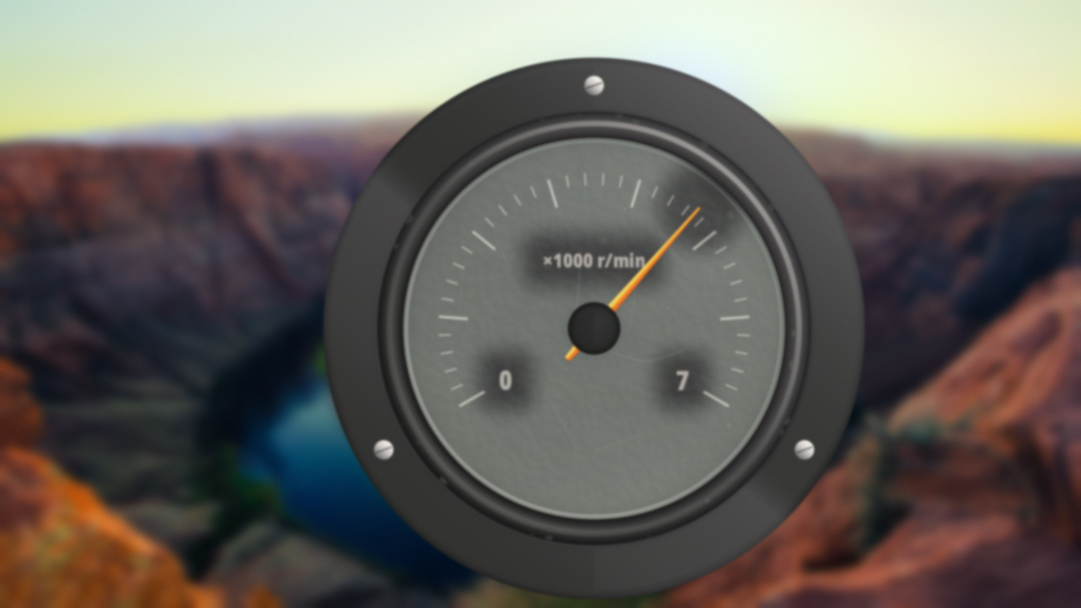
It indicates 4700
